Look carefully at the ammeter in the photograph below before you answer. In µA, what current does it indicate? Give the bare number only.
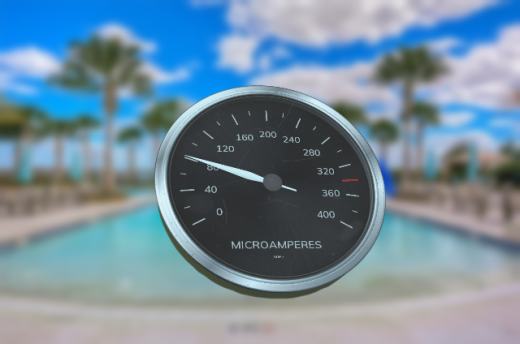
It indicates 80
